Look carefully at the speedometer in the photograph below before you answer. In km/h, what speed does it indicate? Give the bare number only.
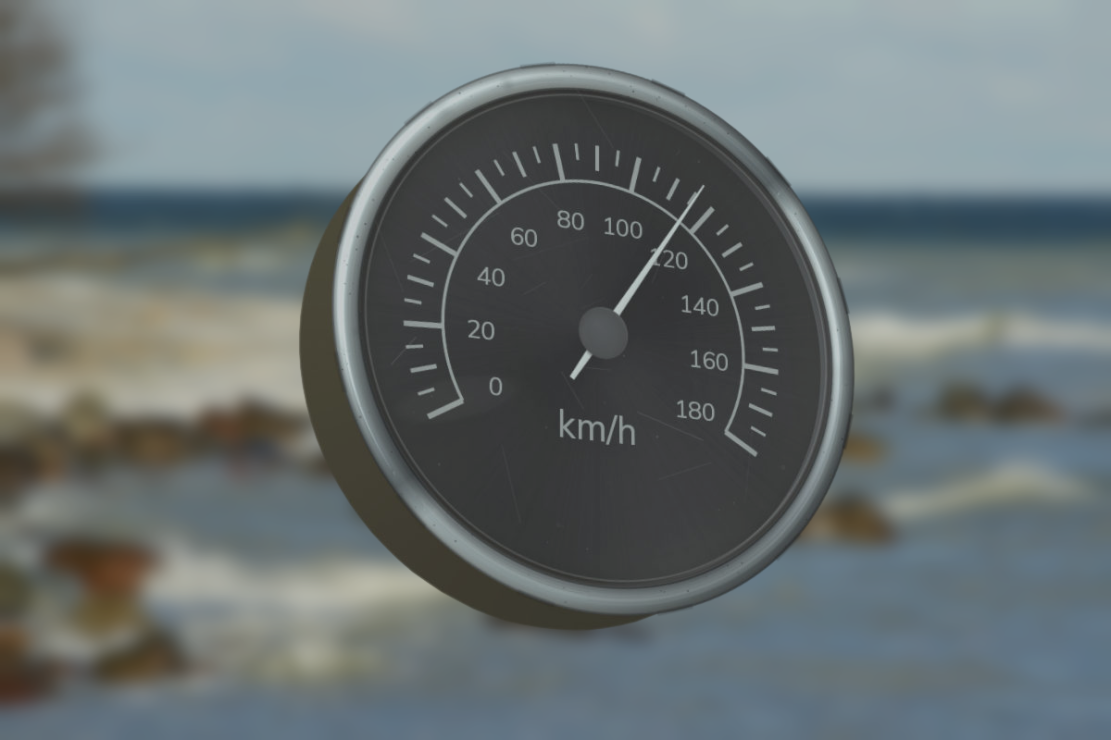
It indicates 115
